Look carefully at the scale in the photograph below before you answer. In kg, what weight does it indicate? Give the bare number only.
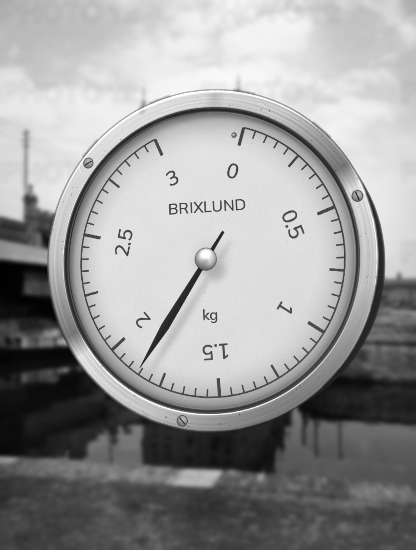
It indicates 1.85
